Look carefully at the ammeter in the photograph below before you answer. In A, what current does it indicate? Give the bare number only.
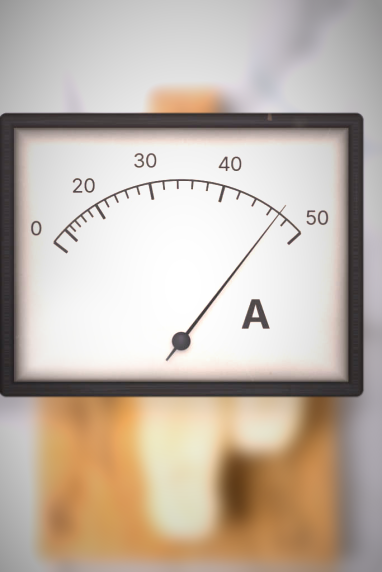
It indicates 47
